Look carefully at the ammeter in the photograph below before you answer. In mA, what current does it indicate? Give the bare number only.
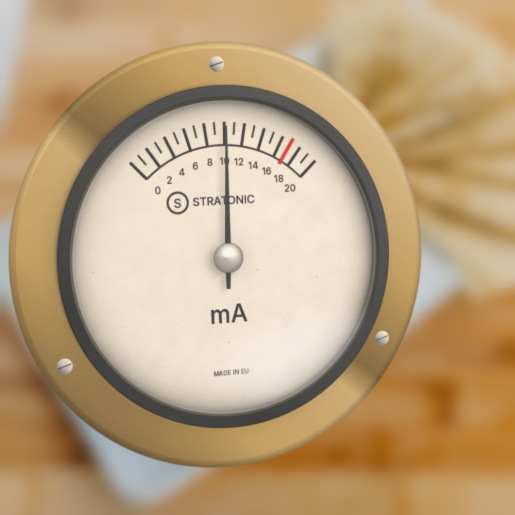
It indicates 10
